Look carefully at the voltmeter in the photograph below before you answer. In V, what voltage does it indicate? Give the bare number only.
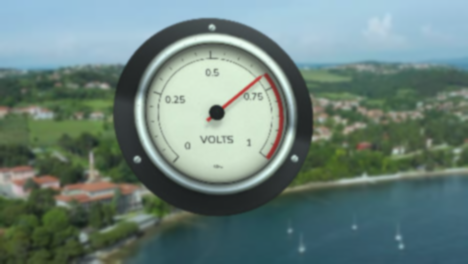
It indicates 0.7
